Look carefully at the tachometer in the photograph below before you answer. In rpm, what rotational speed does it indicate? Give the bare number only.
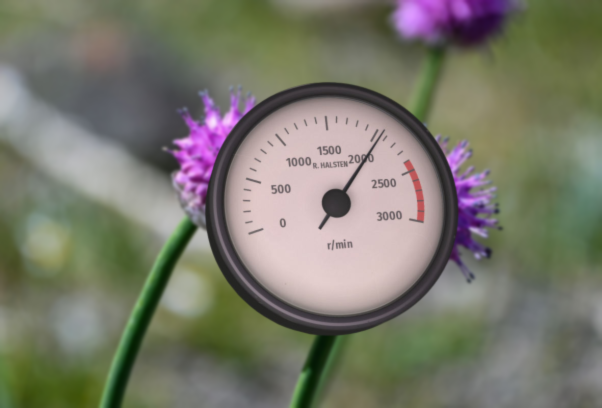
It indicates 2050
